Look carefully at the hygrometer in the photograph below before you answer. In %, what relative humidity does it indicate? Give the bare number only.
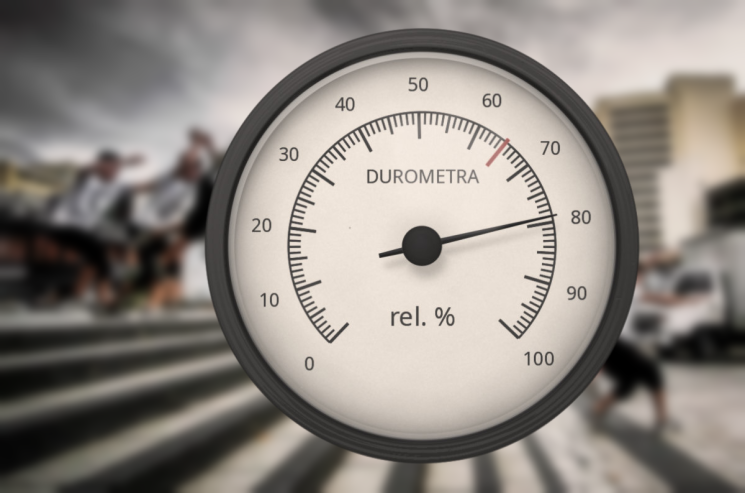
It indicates 79
